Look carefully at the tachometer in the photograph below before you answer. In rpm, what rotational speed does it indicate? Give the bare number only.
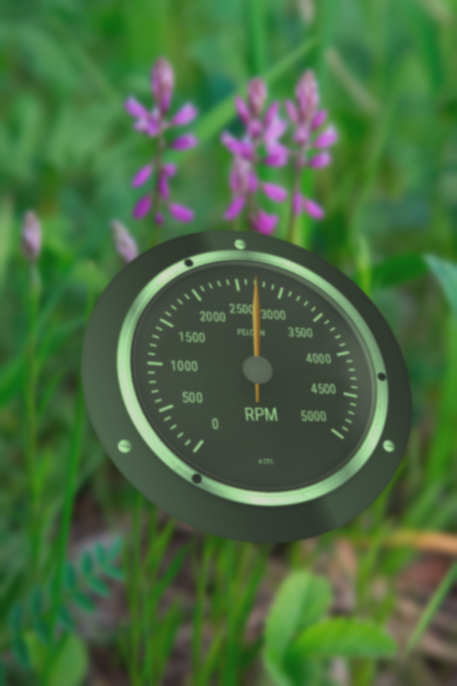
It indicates 2700
